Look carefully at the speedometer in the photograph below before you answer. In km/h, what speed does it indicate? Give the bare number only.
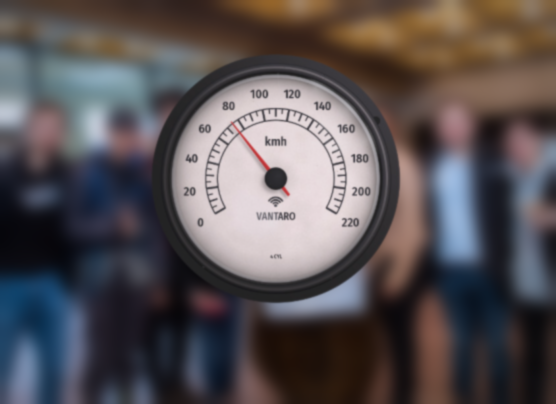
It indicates 75
